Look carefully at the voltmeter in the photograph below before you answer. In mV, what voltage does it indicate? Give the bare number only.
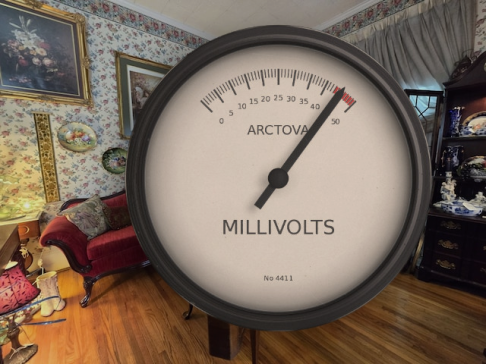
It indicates 45
